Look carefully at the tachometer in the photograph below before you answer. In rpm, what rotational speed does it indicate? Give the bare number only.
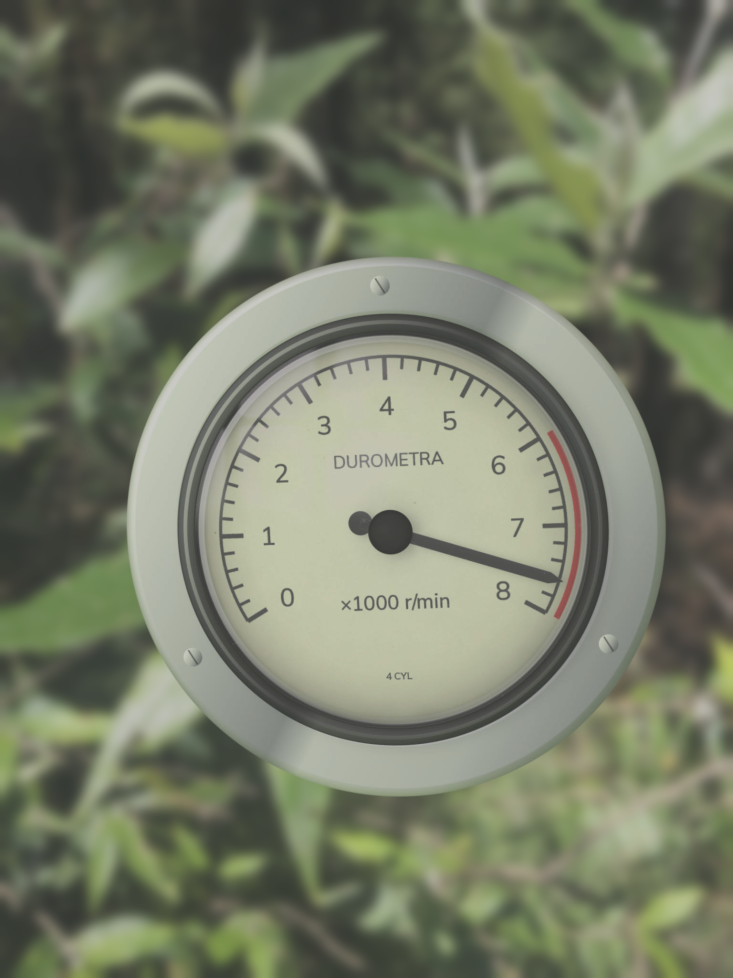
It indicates 7600
